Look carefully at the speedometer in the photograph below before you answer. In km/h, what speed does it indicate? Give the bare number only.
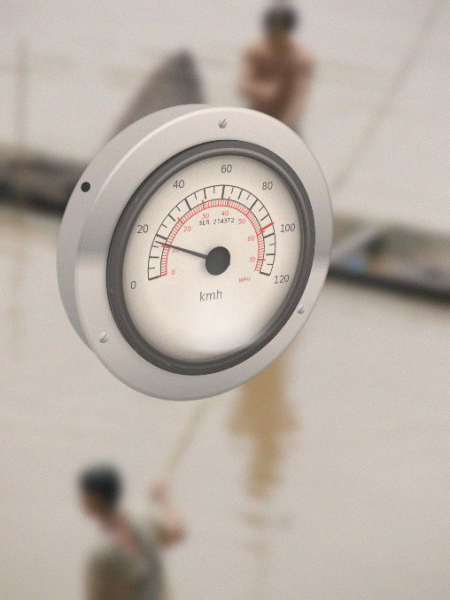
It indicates 17.5
